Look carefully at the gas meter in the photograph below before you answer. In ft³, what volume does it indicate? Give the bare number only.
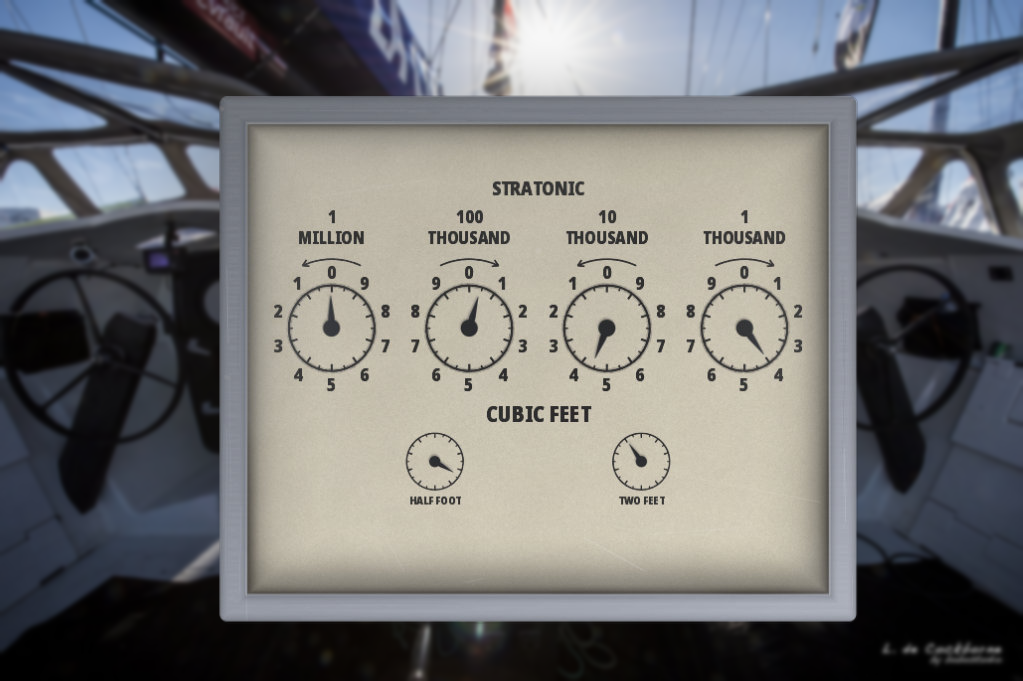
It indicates 4400
